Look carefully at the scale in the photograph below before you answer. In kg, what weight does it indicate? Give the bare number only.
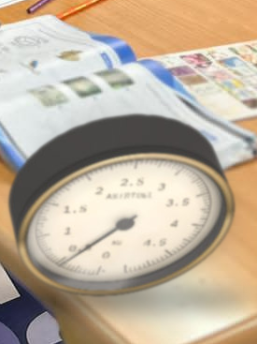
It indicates 0.5
